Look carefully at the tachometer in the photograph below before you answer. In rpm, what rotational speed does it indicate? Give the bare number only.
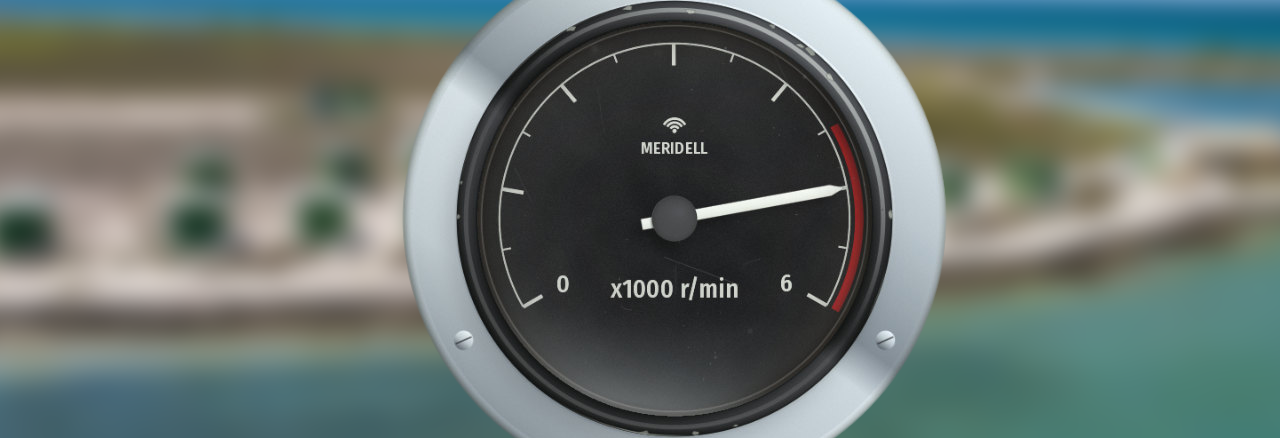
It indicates 5000
